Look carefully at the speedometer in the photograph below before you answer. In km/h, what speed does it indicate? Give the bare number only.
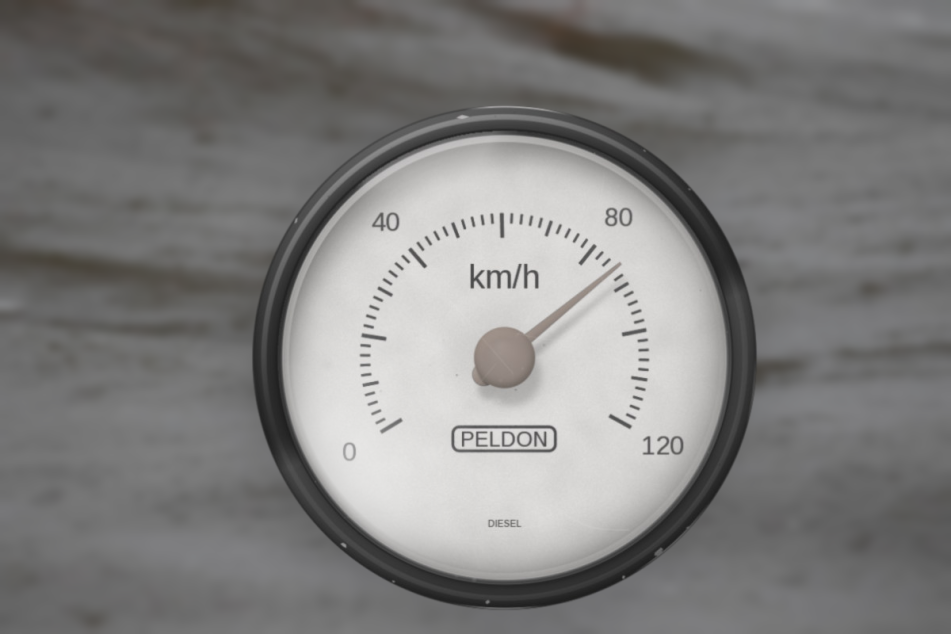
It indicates 86
